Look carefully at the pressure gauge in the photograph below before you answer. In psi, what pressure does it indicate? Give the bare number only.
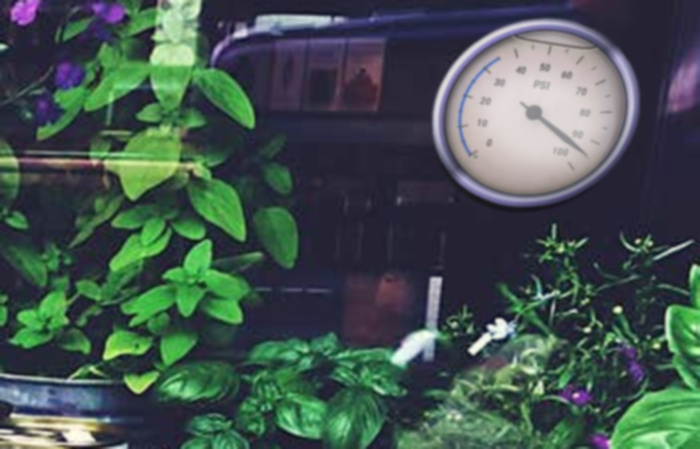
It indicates 95
